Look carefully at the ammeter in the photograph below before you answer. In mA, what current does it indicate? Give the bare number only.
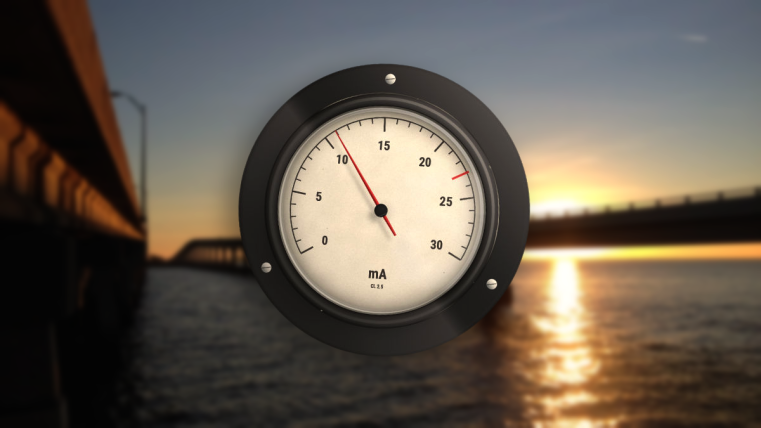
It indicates 11
